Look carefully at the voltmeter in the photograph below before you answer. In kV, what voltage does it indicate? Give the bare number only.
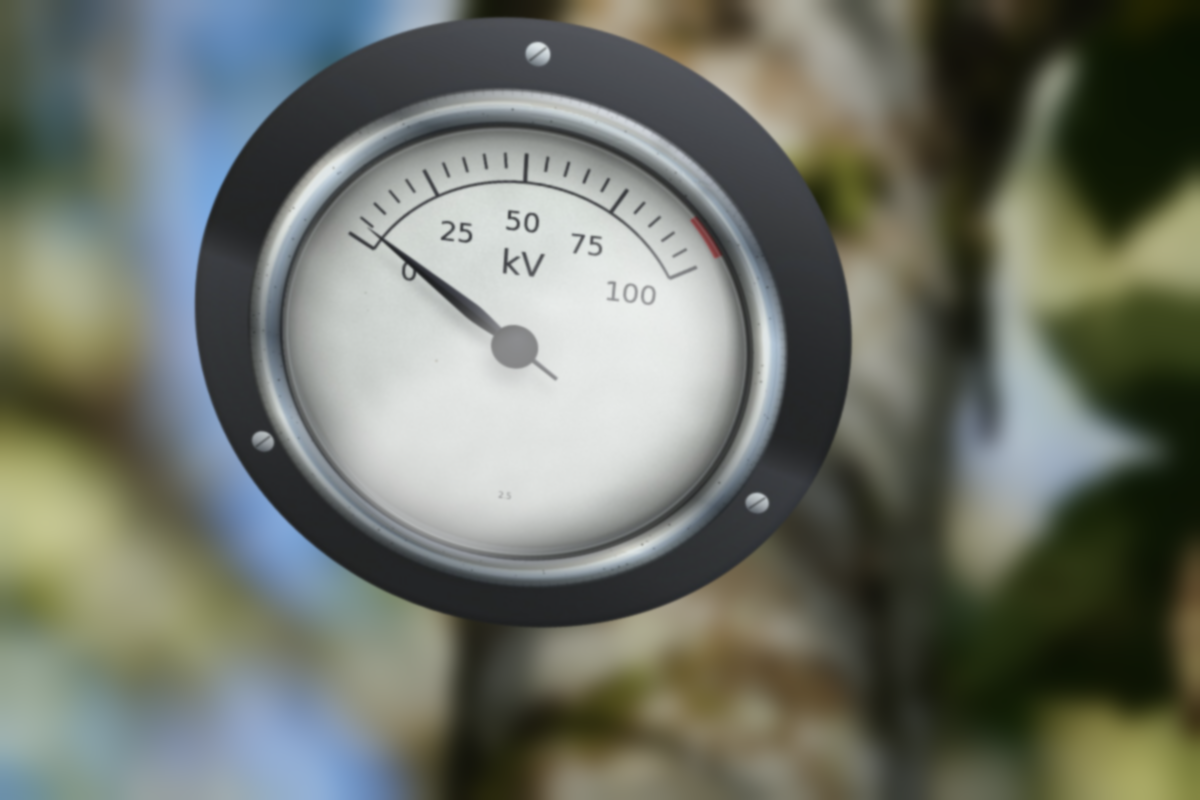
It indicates 5
